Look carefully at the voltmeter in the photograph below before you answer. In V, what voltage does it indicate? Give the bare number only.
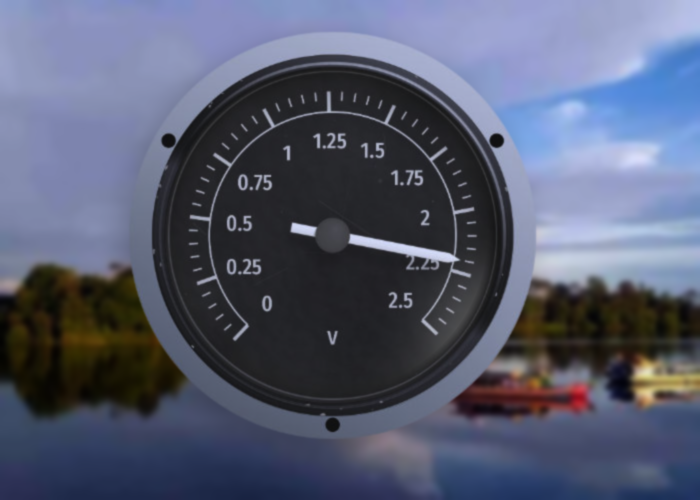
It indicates 2.2
